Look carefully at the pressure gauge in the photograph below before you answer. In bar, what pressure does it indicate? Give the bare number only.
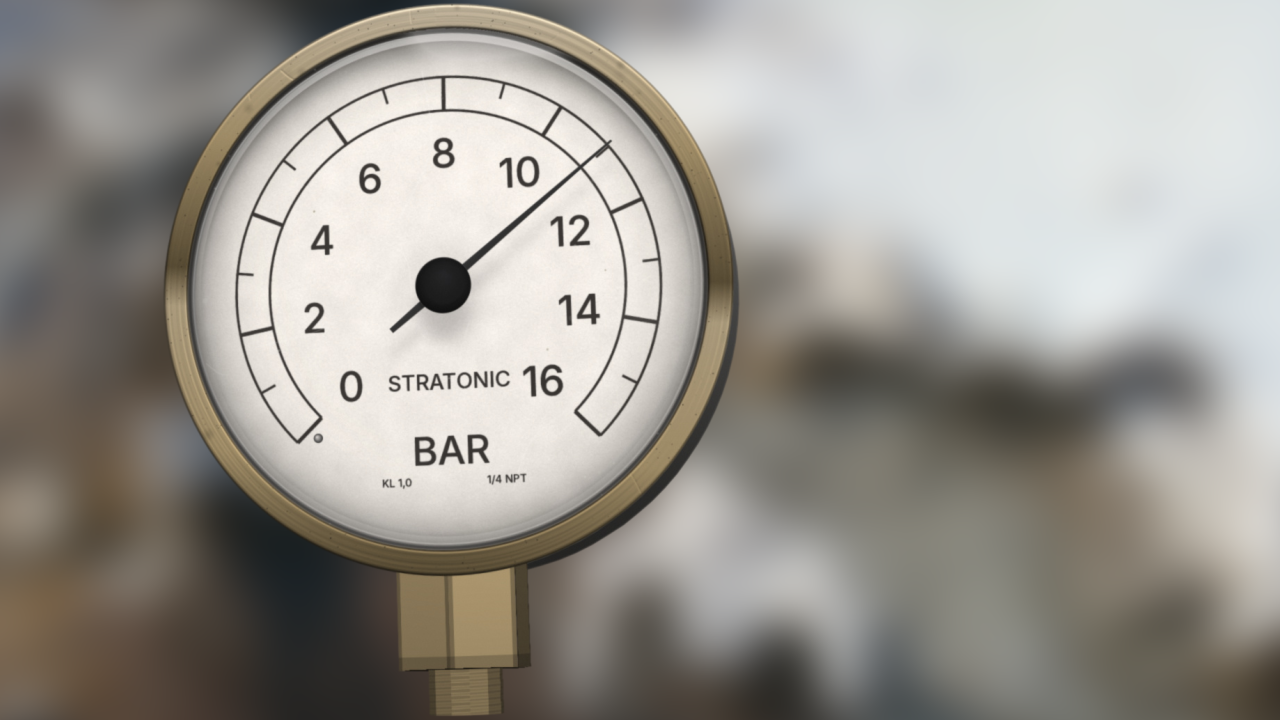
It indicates 11
